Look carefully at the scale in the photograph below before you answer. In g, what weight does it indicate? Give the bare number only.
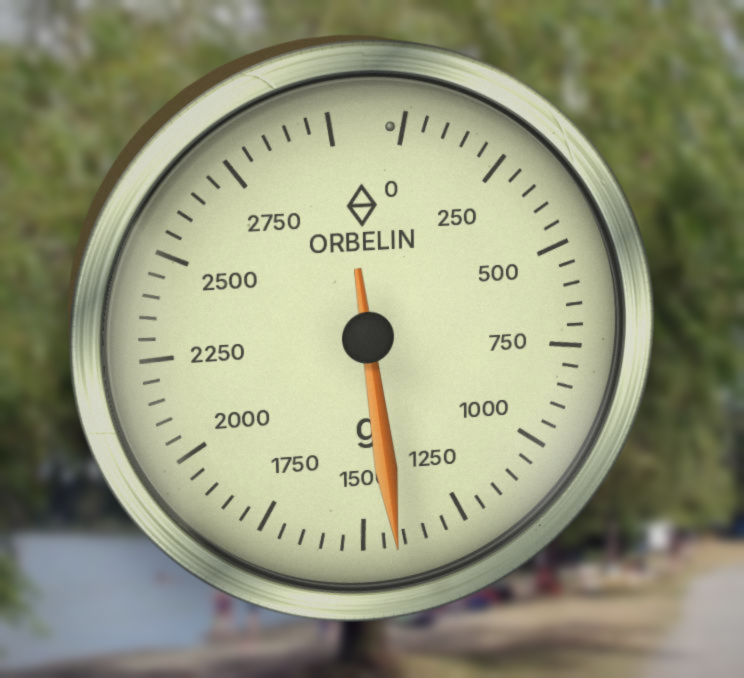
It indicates 1425
